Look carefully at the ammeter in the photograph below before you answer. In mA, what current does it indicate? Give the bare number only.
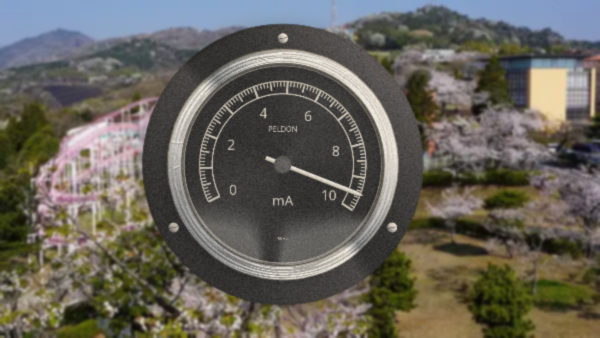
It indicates 9.5
